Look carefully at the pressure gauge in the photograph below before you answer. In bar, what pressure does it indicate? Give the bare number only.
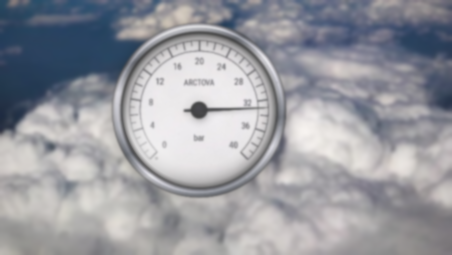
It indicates 33
